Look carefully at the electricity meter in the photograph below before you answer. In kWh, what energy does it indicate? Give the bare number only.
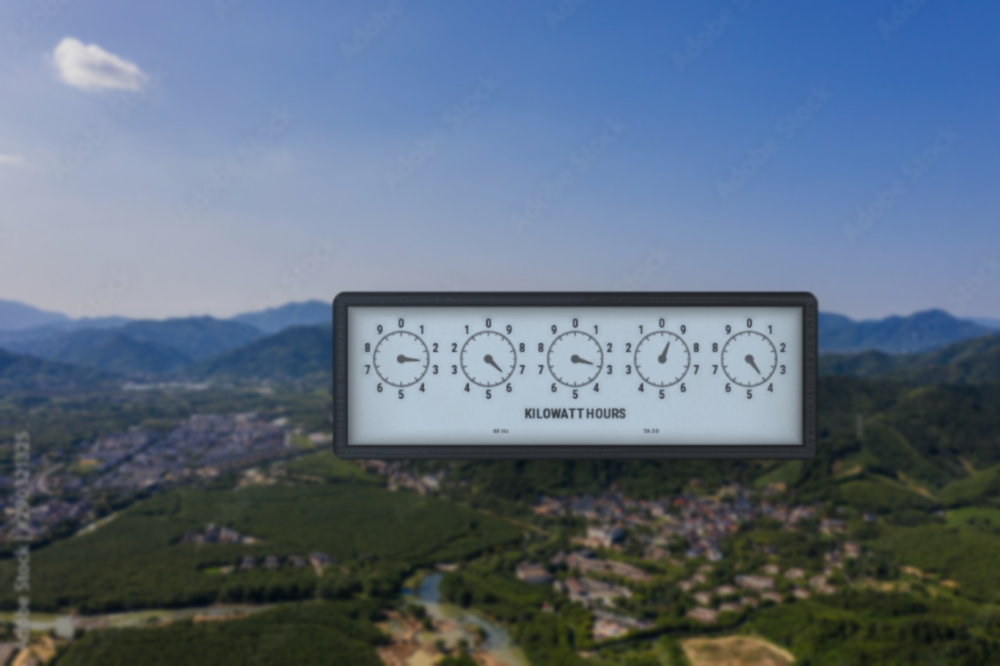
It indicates 26294
